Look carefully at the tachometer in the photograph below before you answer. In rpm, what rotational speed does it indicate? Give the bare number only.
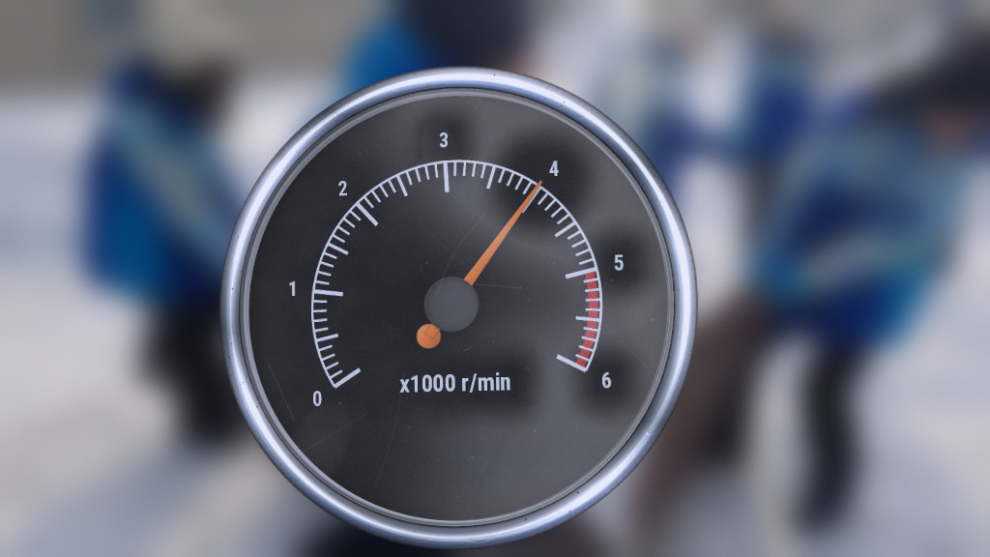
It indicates 4000
